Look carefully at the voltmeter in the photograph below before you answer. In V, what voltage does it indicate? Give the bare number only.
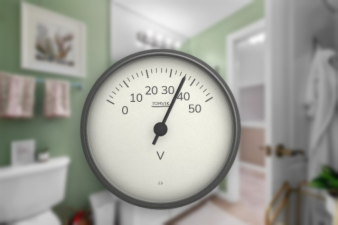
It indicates 36
